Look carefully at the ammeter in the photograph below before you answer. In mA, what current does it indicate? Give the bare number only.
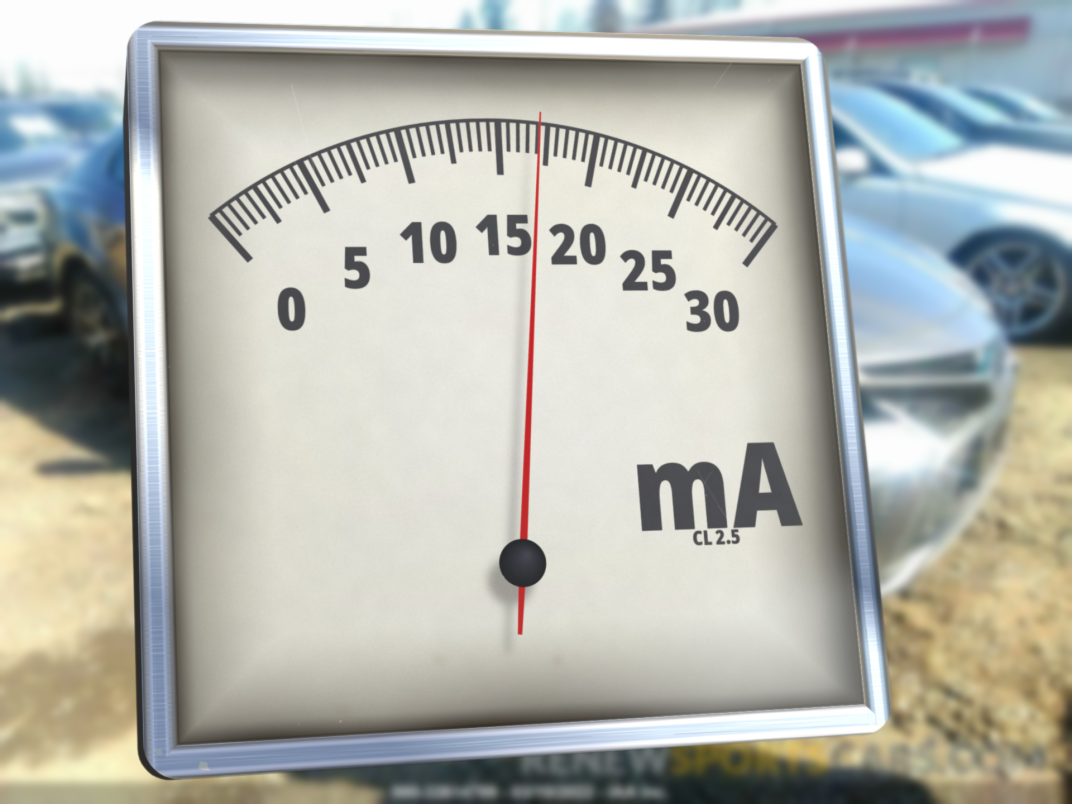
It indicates 17
